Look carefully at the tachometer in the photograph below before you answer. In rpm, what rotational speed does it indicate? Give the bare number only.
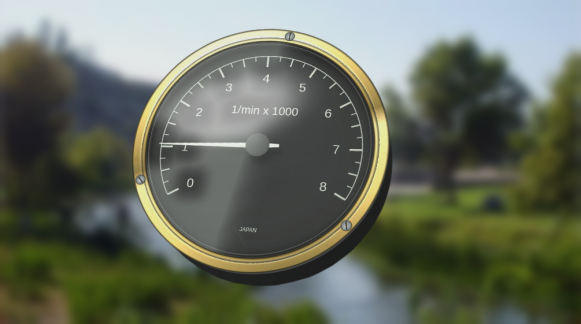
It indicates 1000
